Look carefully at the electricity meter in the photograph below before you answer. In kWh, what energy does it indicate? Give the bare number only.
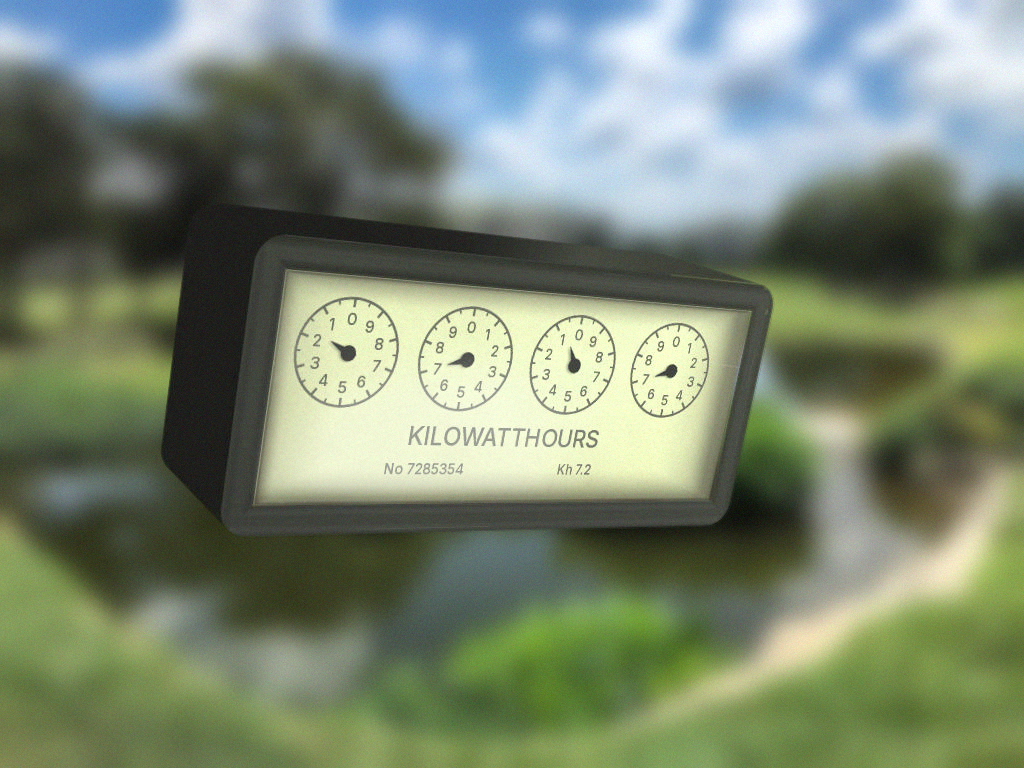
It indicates 1707
